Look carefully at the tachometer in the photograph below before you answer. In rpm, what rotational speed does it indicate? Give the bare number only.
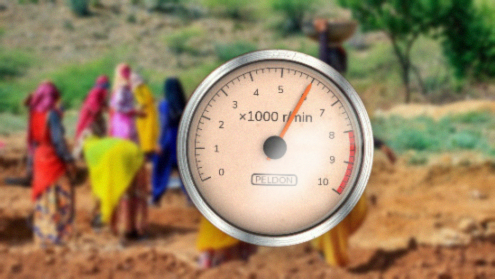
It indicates 6000
